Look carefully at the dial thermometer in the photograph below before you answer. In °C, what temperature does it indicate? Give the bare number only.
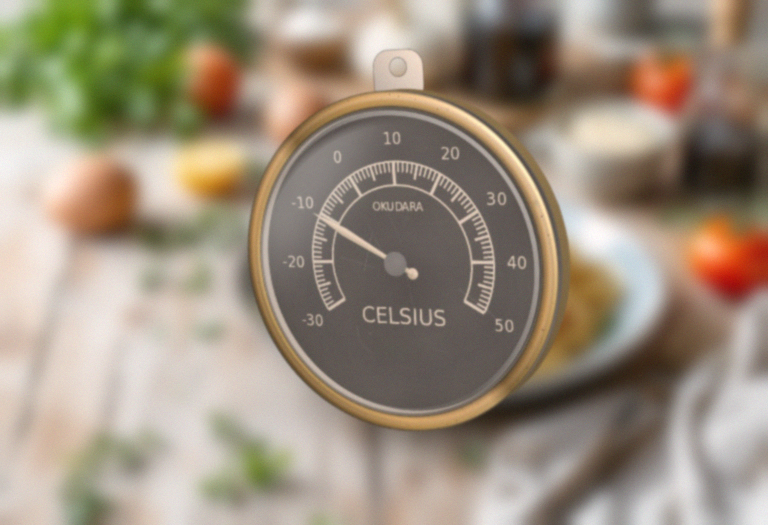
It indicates -10
